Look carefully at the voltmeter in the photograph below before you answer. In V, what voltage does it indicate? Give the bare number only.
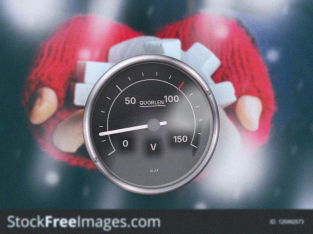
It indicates 15
